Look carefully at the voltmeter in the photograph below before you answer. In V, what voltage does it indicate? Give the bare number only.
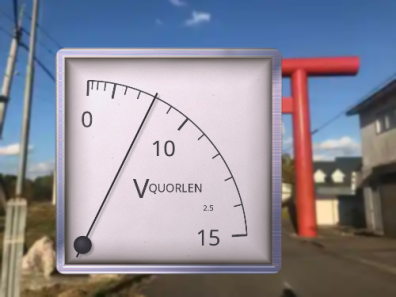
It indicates 8
